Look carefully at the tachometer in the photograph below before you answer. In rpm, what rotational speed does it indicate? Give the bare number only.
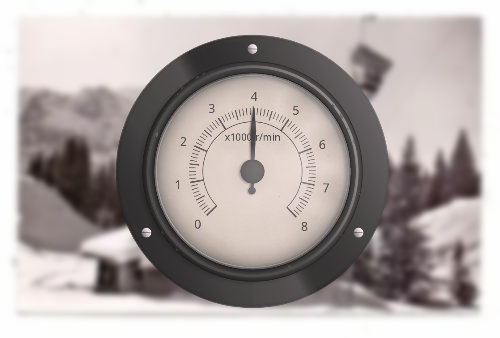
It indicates 4000
